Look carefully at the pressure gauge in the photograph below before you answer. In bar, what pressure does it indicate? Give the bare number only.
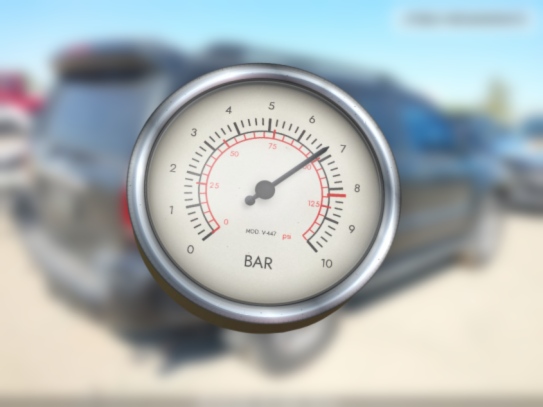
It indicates 6.8
